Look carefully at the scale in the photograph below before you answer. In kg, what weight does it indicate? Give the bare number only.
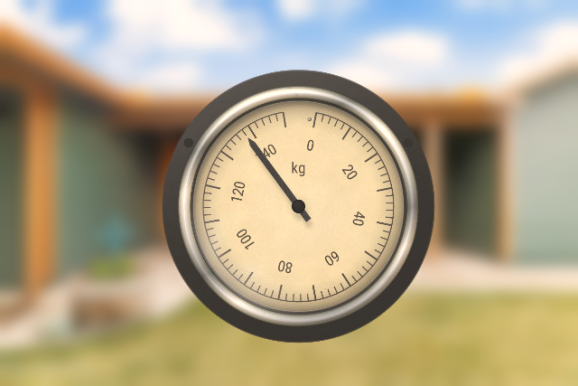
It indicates 138
